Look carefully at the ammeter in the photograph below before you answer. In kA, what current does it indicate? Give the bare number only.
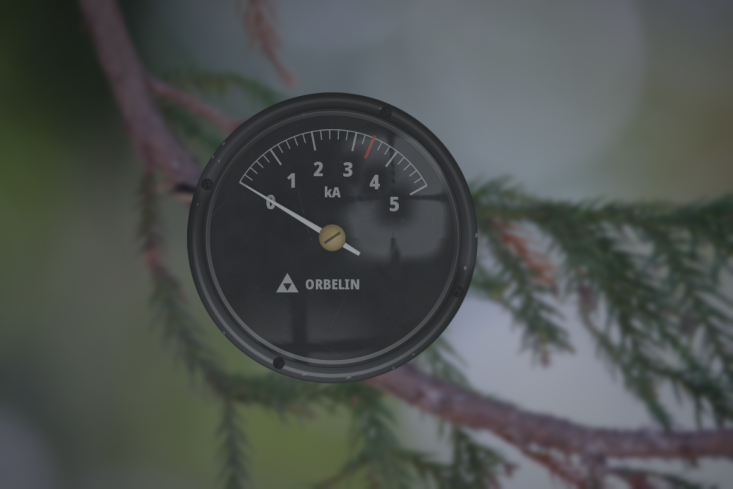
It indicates 0
